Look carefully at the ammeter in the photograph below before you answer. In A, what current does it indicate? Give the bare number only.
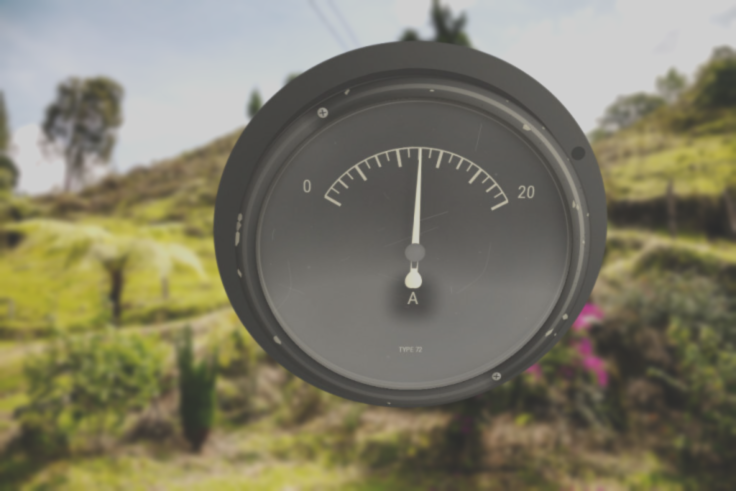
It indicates 10
